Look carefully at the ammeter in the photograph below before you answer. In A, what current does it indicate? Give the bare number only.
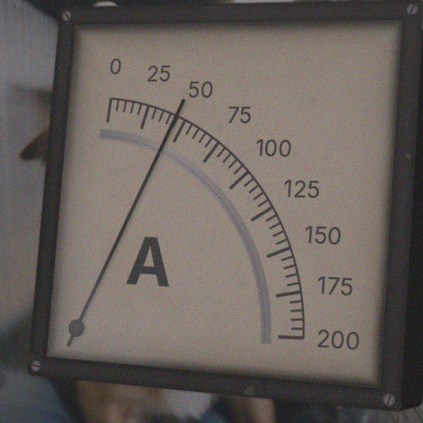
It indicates 45
